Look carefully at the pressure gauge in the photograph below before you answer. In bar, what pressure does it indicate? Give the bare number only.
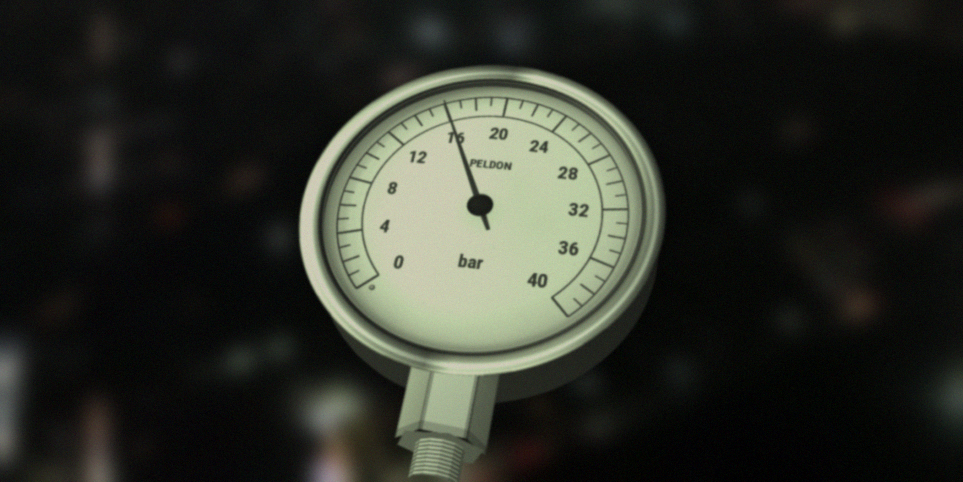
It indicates 16
